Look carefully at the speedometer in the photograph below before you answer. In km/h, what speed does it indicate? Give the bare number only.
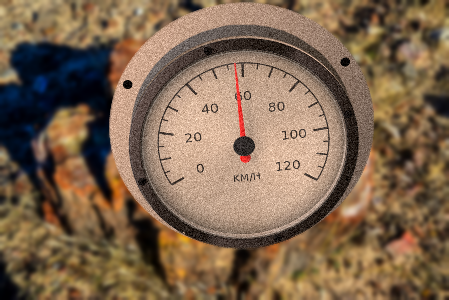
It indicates 57.5
